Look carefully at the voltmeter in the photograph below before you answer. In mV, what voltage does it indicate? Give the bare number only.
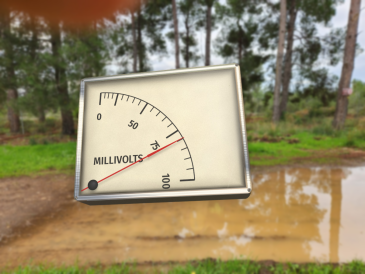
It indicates 80
